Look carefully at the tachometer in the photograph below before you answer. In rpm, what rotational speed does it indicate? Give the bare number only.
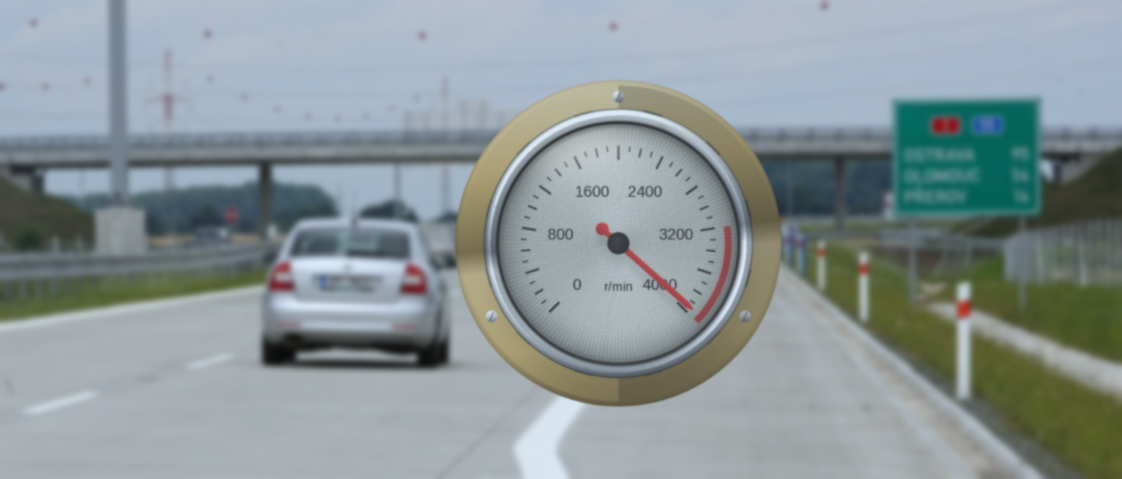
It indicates 3950
